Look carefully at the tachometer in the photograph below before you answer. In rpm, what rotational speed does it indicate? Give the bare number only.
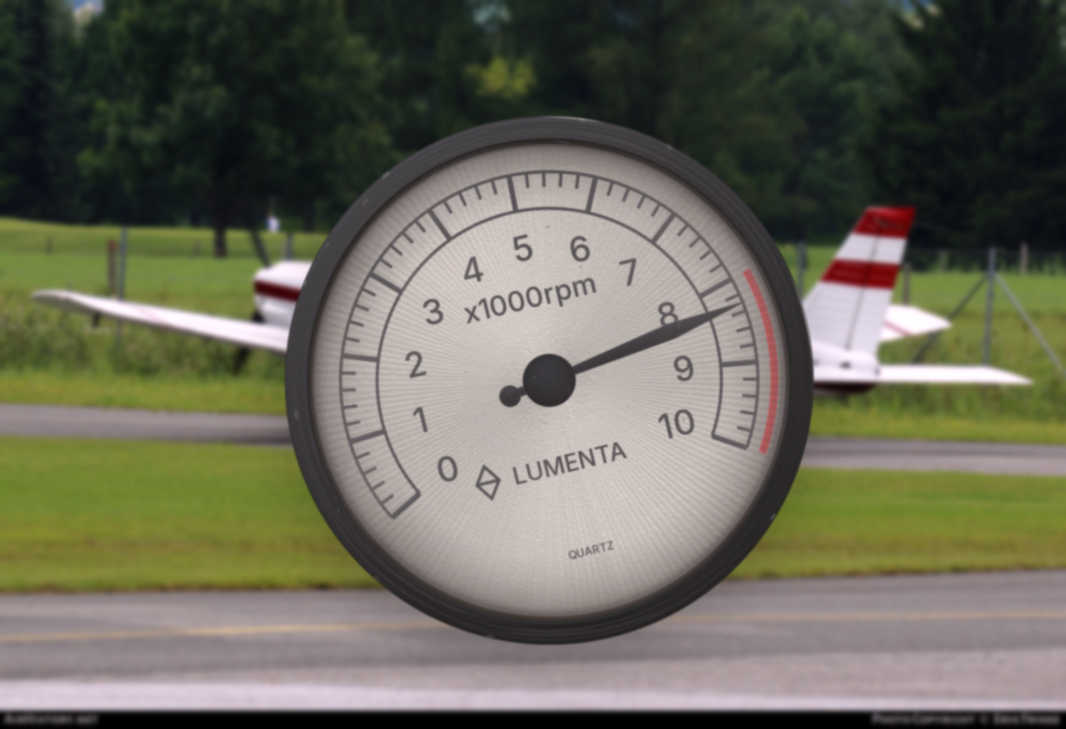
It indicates 8300
